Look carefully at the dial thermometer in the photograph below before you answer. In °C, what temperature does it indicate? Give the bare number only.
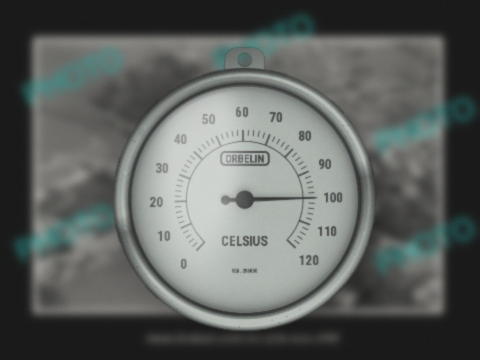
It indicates 100
